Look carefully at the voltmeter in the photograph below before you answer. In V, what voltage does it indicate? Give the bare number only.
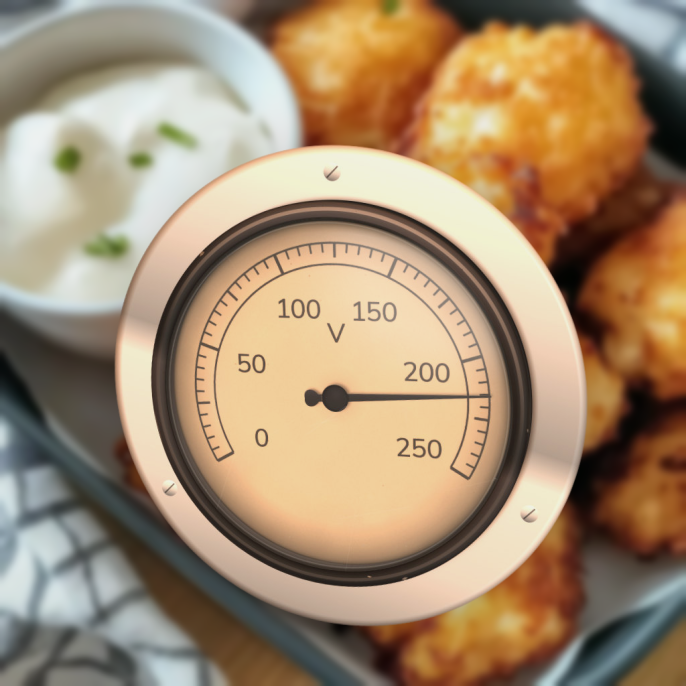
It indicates 215
